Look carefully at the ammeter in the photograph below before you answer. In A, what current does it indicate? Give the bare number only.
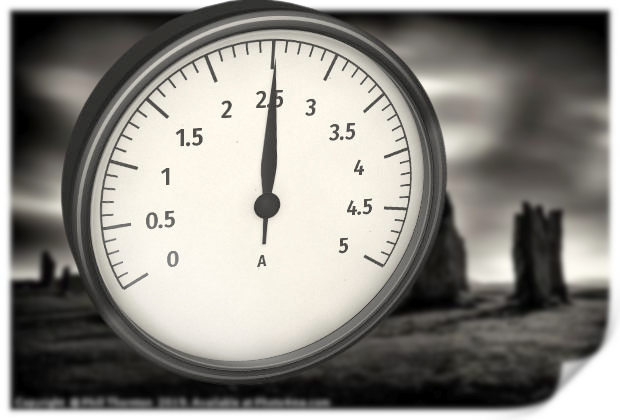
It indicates 2.5
